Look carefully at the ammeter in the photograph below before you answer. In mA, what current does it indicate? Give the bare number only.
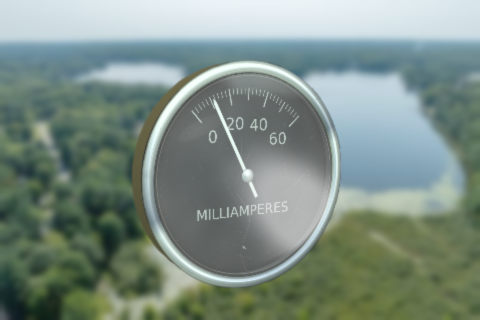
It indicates 10
